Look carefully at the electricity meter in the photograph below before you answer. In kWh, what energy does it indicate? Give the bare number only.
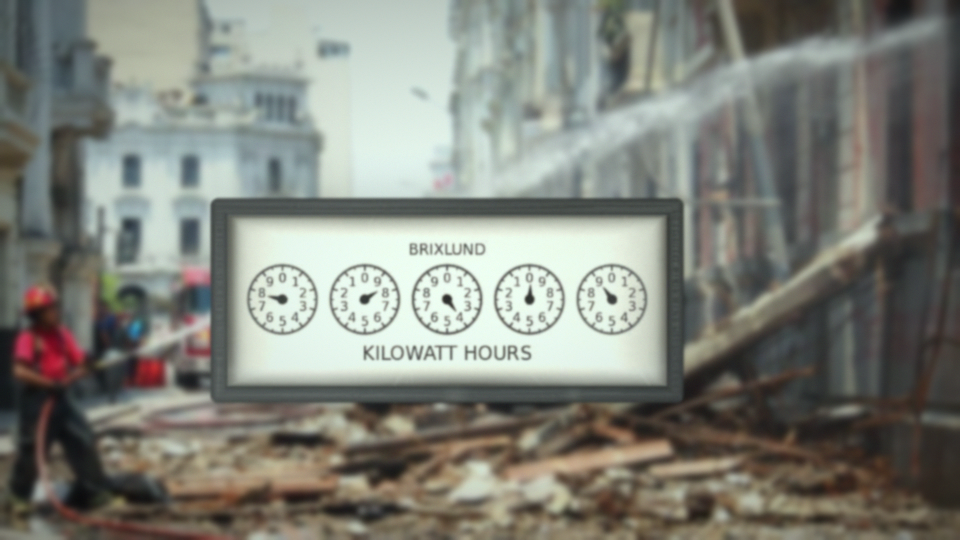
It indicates 78399
